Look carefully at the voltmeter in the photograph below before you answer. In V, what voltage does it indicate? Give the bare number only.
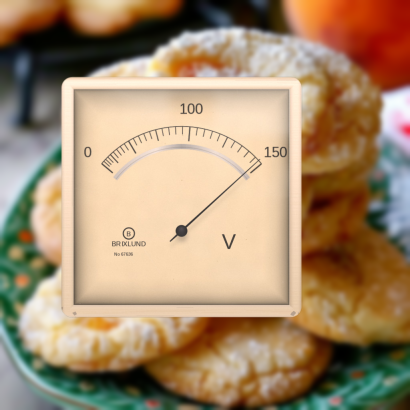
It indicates 147.5
